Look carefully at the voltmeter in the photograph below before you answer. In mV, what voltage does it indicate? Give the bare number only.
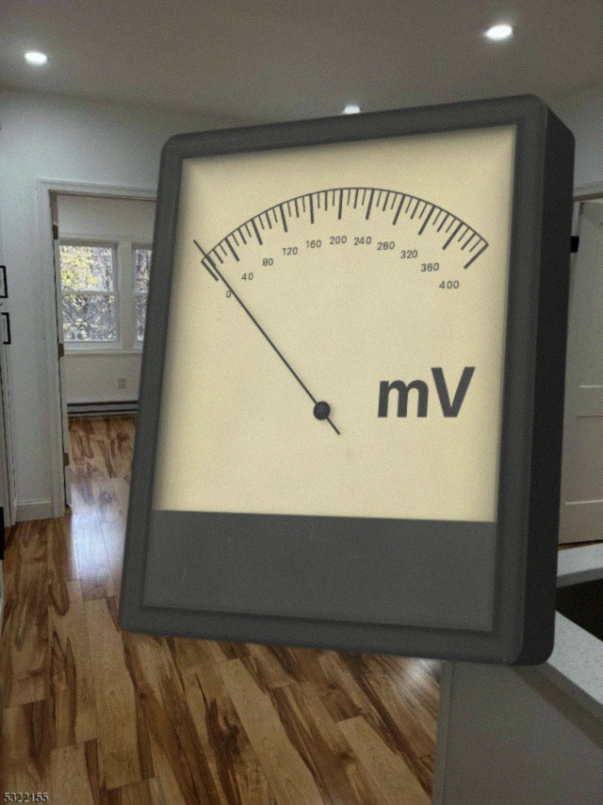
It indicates 10
